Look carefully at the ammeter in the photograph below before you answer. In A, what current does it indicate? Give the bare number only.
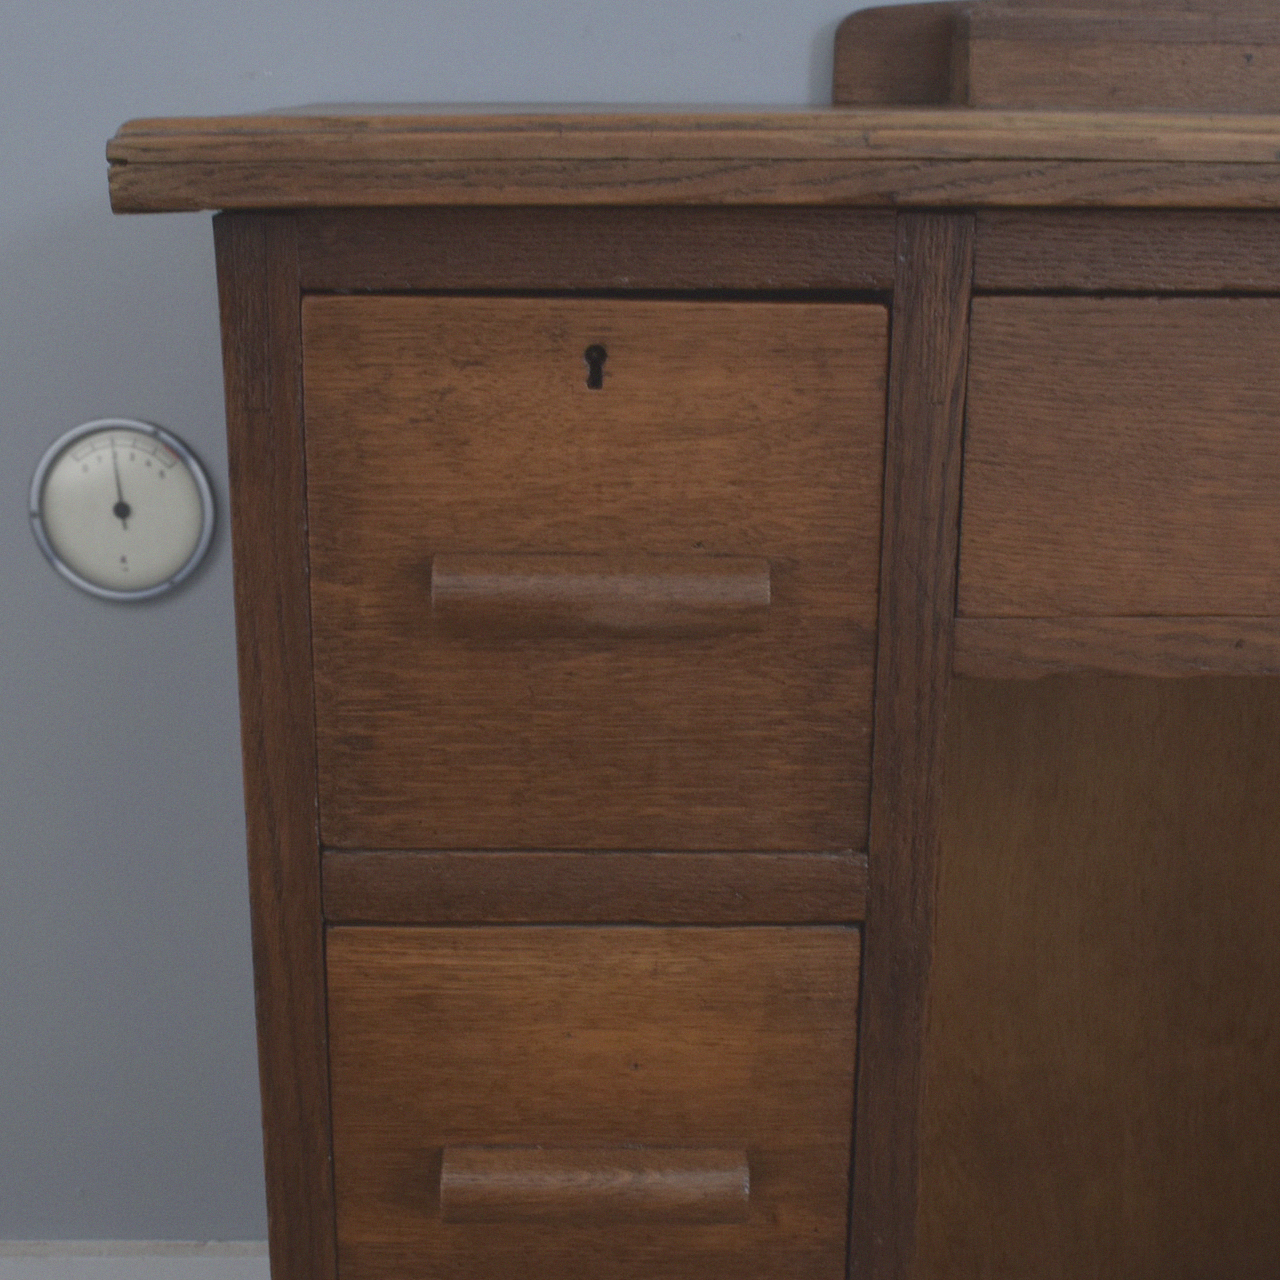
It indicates 2
